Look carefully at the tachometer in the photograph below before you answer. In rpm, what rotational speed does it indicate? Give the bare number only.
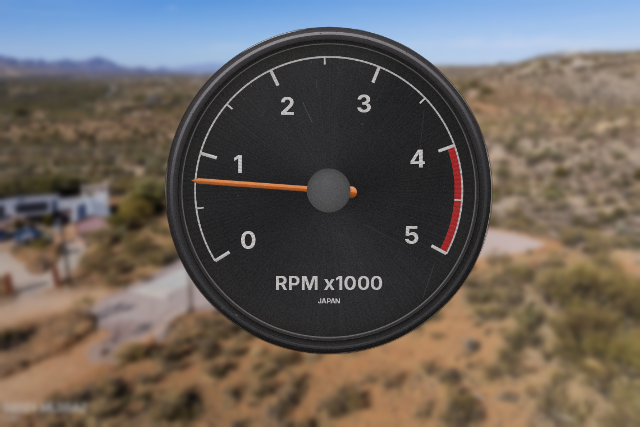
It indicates 750
